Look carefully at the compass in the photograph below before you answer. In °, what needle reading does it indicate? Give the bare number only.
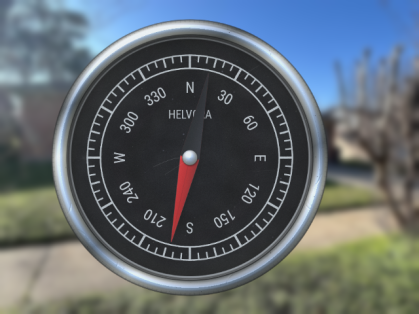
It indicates 192.5
